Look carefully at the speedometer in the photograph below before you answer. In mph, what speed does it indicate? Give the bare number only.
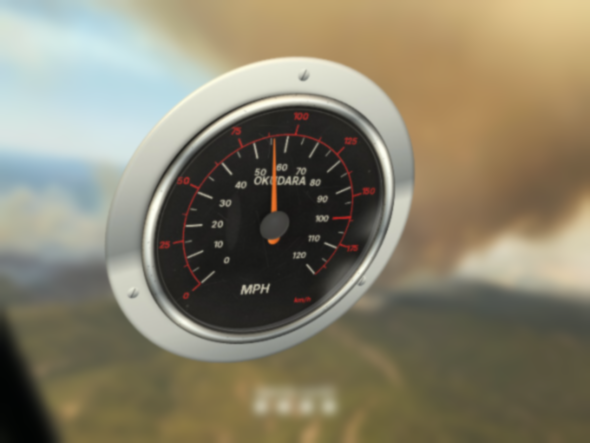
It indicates 55
